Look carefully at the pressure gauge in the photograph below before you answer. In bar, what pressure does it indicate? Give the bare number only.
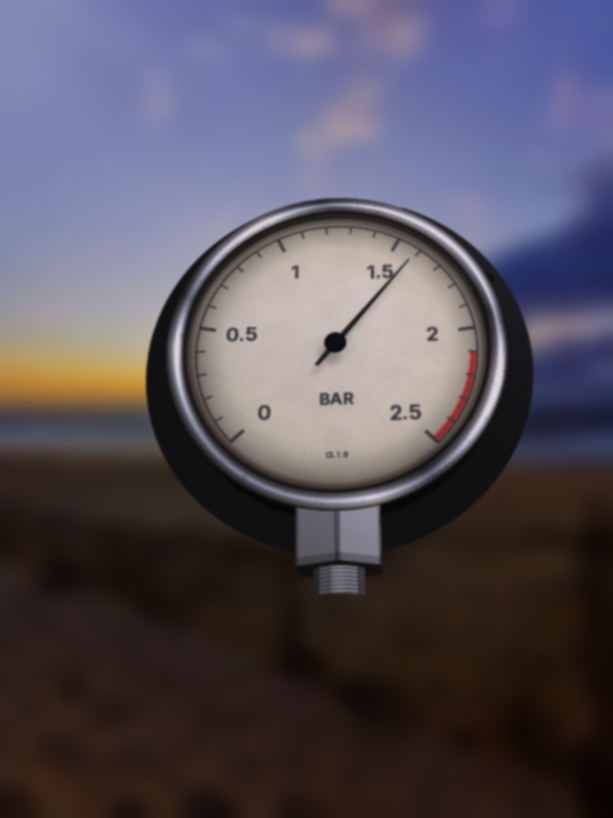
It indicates 1.6
